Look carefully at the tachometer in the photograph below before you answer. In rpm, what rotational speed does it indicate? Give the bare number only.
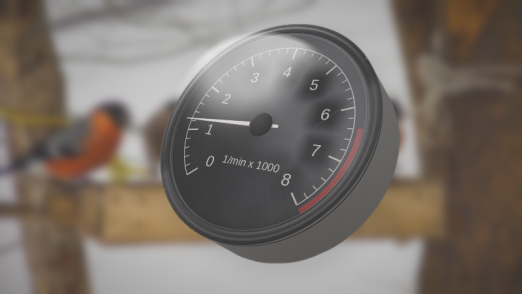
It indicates 1200
